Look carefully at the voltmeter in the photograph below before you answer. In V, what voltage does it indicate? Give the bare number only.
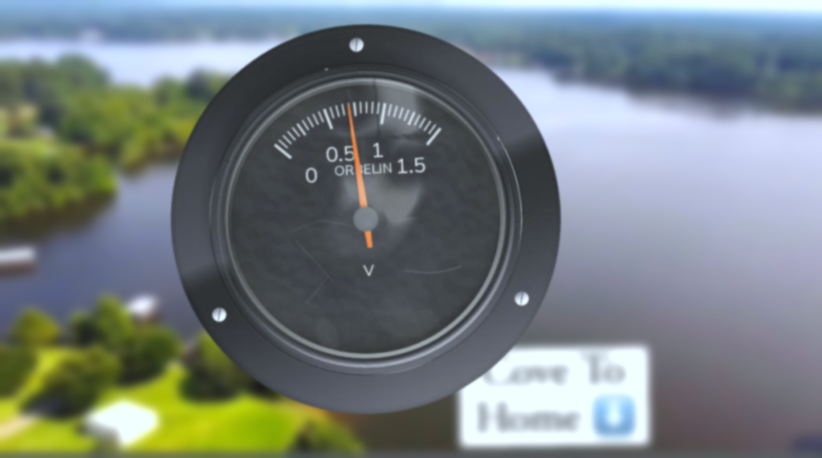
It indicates 0.7
